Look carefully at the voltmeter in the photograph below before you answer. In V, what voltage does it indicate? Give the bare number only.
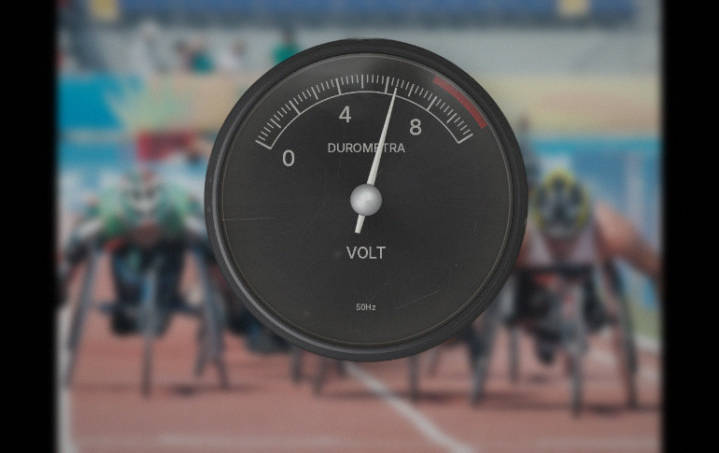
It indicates 6.4
